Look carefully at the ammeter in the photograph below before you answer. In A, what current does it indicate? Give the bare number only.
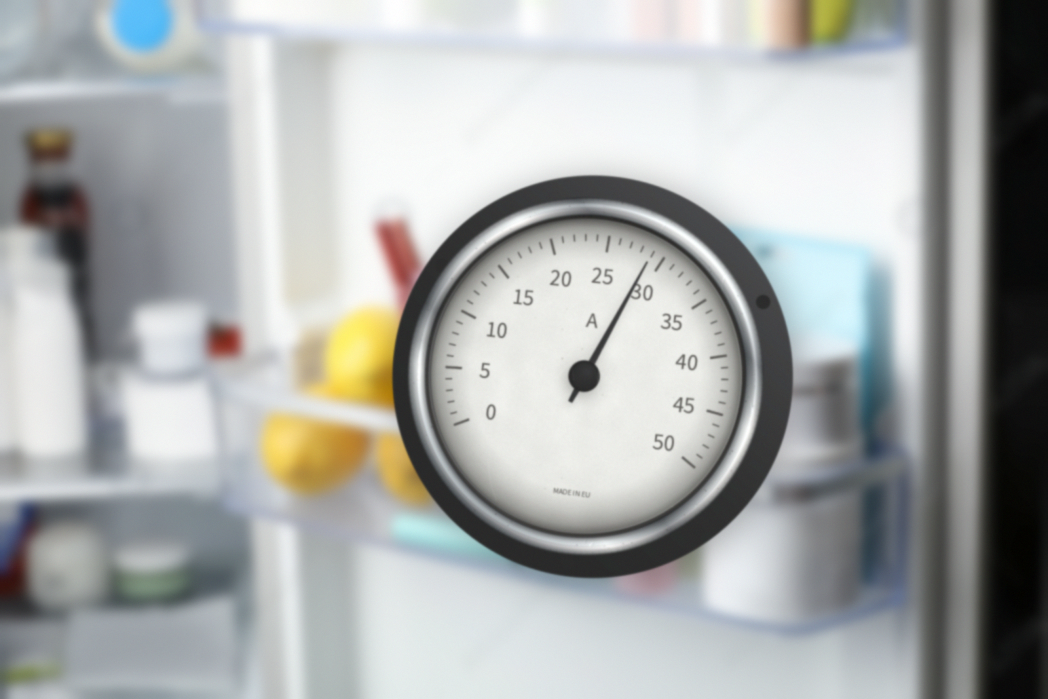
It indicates 29
